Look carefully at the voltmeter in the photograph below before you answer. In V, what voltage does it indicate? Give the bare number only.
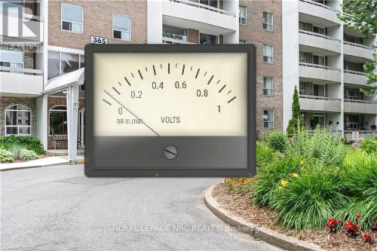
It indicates 0.05
